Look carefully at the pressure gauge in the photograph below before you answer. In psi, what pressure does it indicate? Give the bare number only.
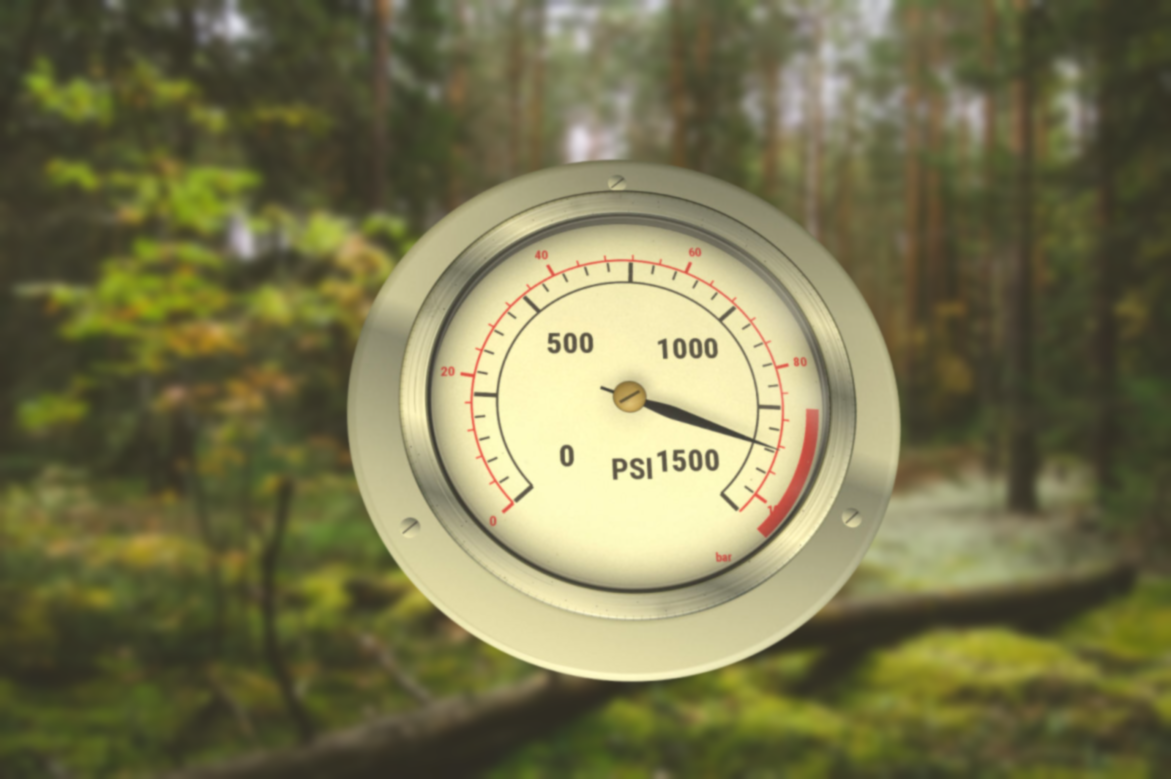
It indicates 1350
